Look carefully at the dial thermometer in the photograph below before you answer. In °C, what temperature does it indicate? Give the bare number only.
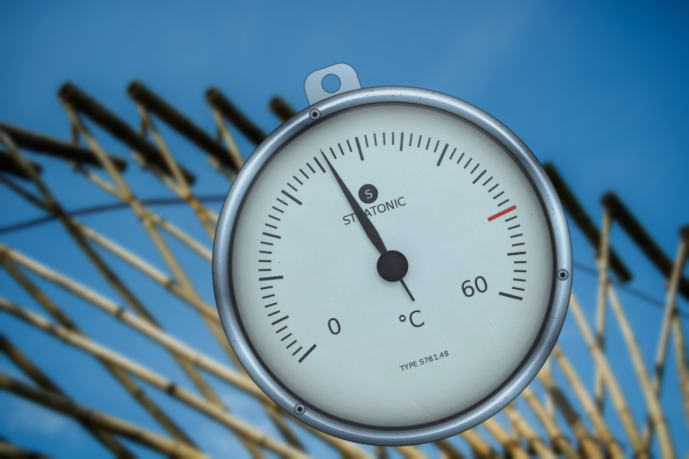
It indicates 26
